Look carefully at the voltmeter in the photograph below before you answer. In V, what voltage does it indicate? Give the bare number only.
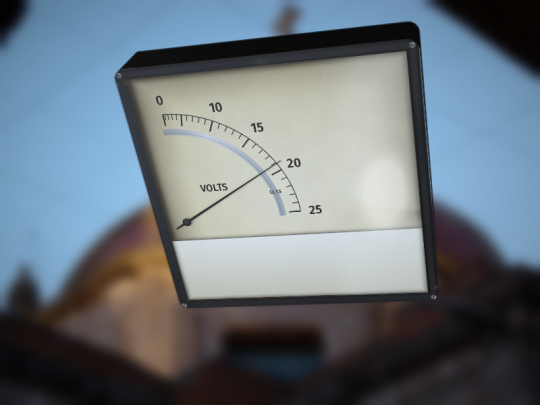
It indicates 19
